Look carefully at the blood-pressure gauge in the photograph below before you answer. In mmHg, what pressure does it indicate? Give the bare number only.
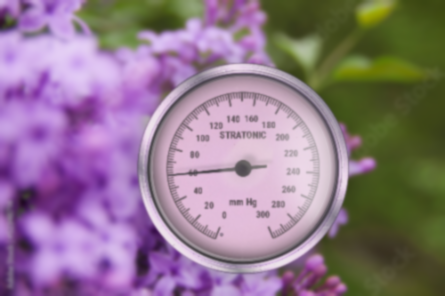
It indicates 60
